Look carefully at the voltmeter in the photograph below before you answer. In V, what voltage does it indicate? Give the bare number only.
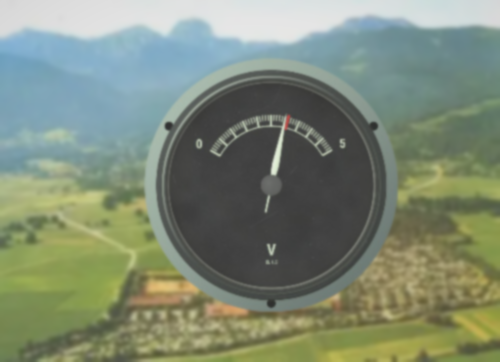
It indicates 3
